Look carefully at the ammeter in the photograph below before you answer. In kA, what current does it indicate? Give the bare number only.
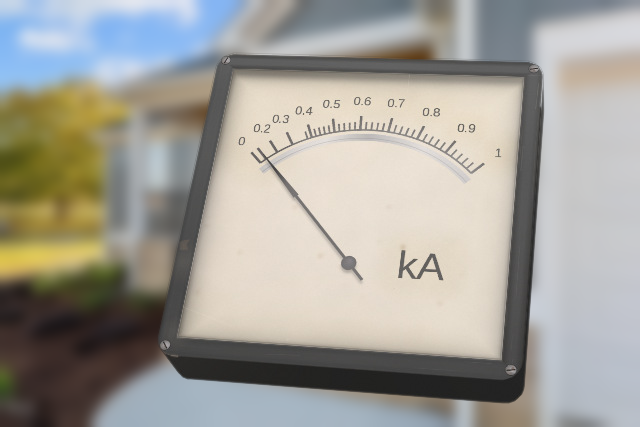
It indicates 0.1
